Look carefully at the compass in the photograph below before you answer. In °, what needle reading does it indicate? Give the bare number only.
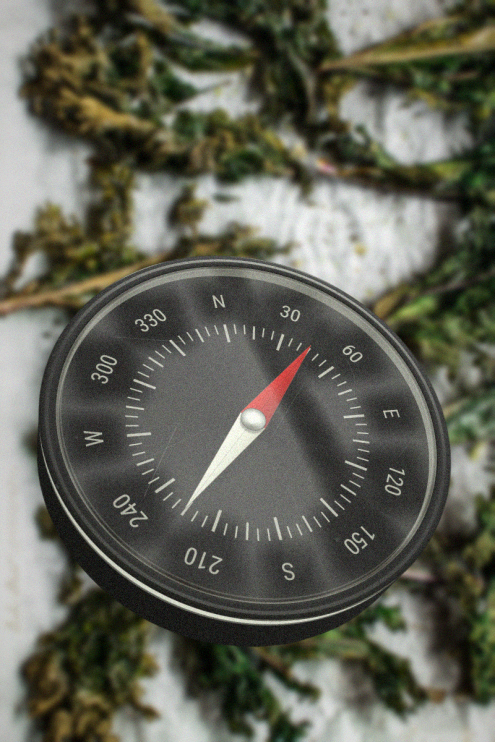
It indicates 45
